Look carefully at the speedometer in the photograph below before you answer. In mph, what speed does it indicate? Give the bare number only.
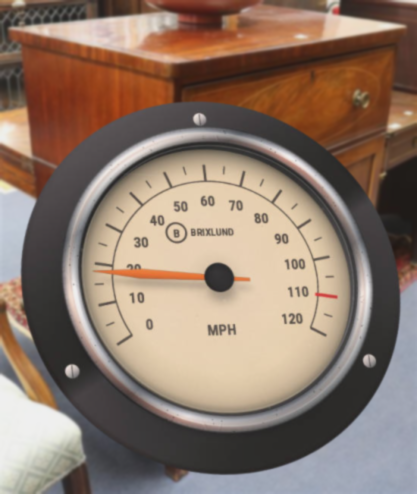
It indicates 17.5
